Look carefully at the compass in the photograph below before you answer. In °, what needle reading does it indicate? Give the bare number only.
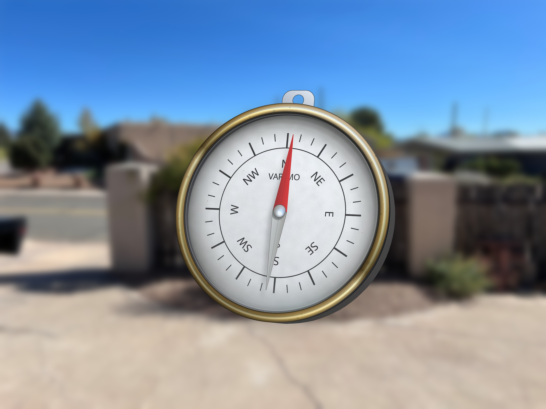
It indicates 5
